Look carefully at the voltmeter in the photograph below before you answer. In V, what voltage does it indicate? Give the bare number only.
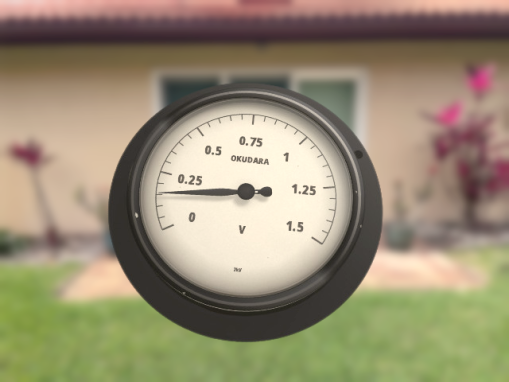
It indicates 0.15
